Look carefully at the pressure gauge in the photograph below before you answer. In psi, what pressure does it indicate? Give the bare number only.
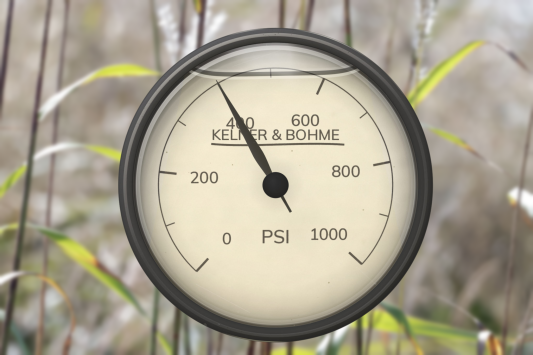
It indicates 400
